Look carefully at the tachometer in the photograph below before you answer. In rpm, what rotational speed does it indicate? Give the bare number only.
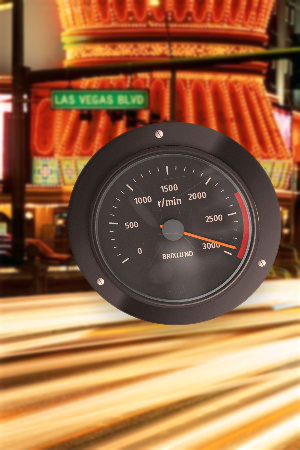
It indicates 2900
